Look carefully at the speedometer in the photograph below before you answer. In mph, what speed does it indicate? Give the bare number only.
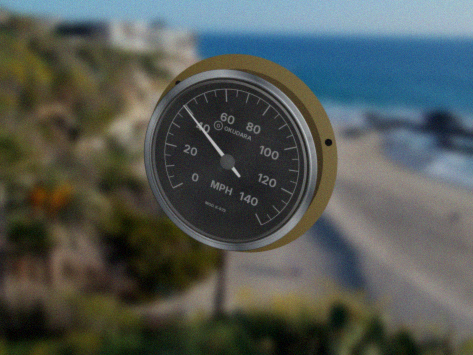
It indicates 40
